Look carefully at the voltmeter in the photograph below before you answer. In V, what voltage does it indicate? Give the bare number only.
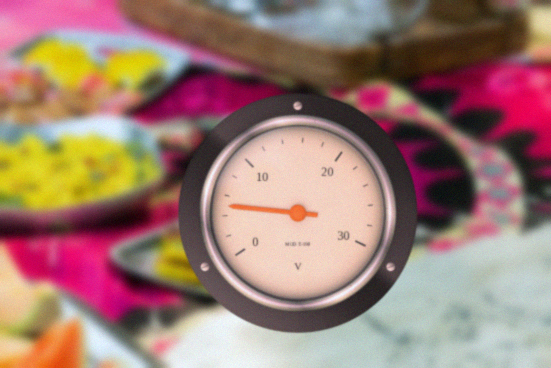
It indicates 5
